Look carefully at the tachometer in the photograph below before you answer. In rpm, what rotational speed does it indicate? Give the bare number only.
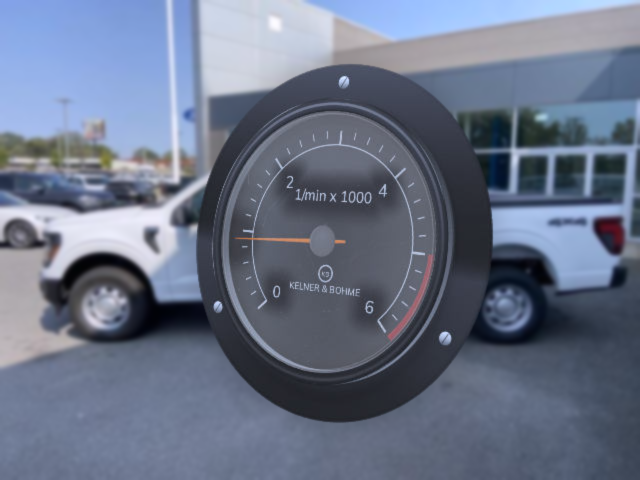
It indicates 900
